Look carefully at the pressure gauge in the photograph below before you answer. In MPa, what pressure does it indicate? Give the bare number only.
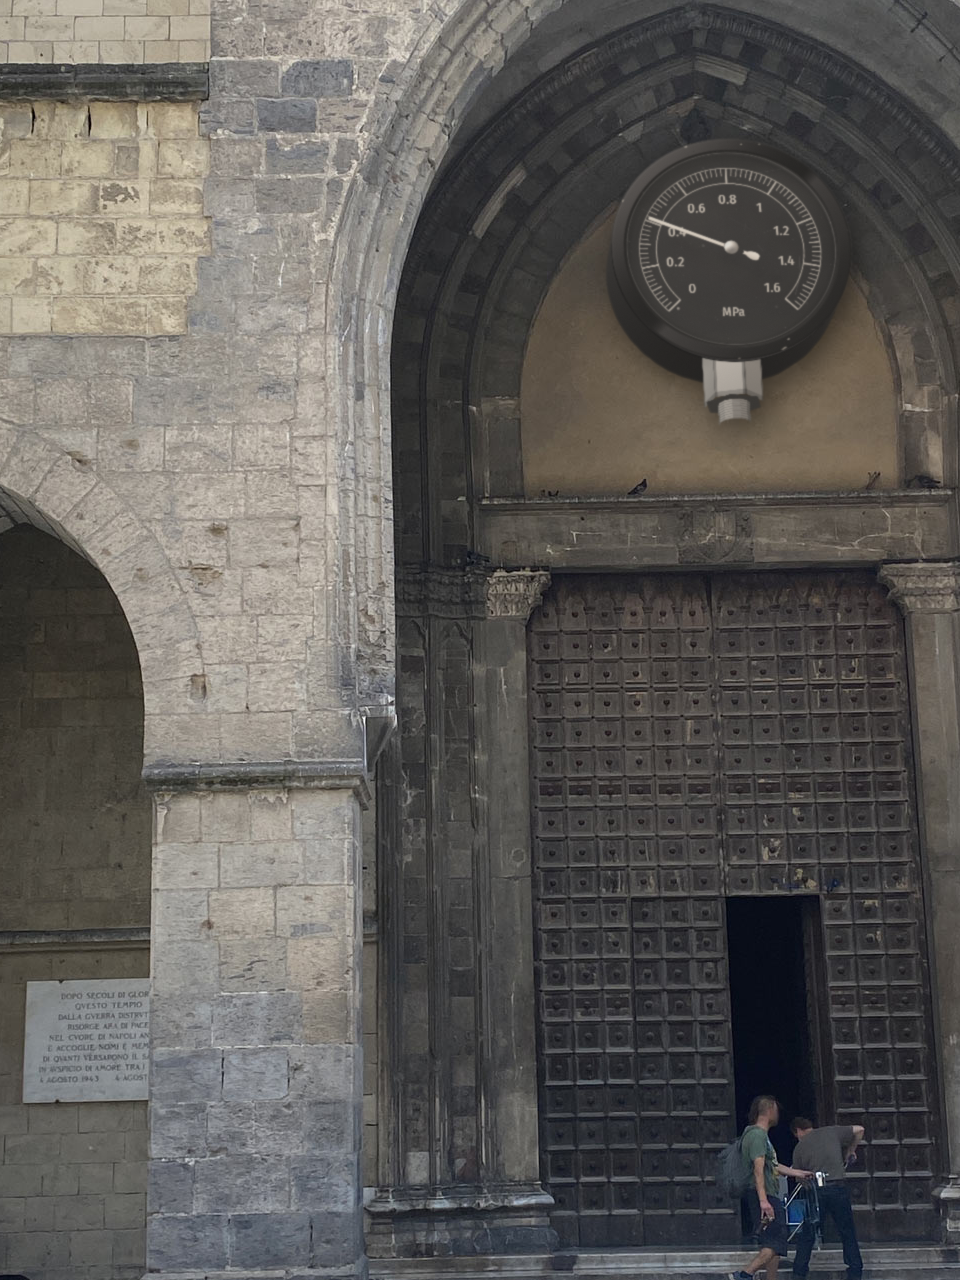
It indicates 0.4
